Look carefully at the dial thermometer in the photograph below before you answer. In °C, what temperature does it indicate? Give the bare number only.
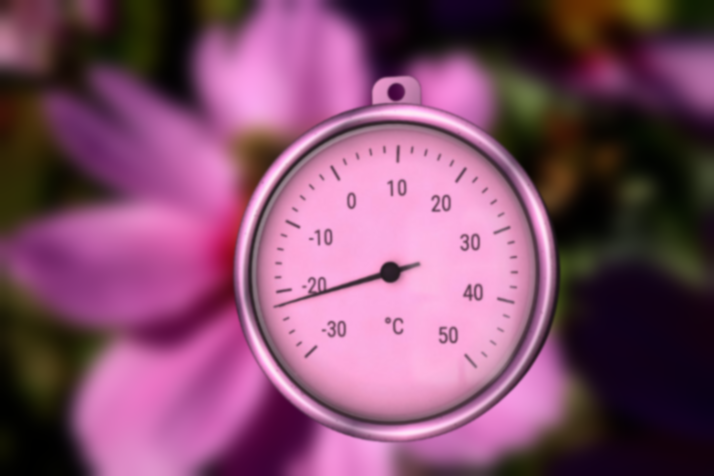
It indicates -22
